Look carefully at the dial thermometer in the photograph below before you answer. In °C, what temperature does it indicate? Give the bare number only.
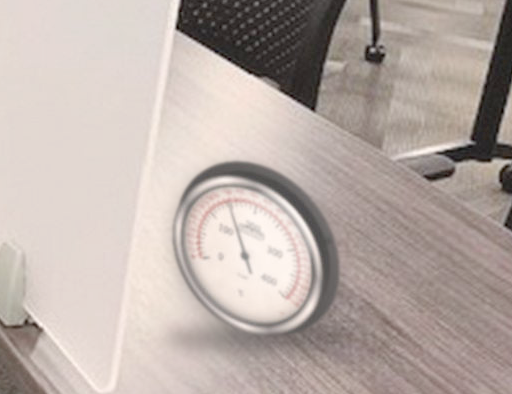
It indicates 150
